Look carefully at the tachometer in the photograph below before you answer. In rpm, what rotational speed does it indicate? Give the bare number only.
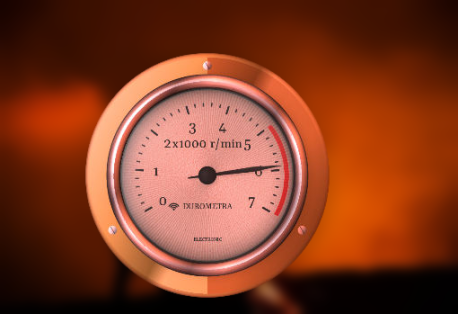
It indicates 5900
